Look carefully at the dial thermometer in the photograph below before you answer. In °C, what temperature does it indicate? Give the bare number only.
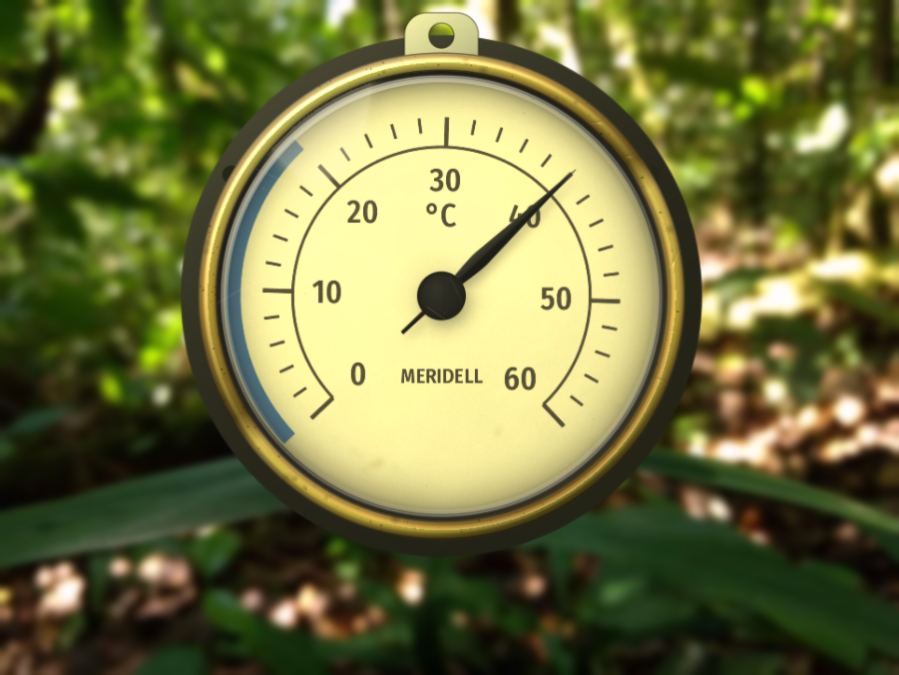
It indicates 40
